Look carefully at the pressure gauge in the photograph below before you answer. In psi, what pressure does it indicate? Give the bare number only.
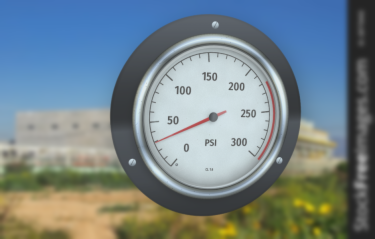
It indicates 30
